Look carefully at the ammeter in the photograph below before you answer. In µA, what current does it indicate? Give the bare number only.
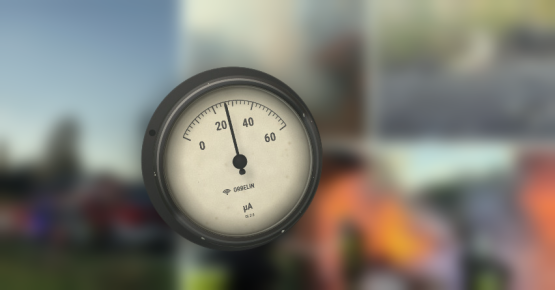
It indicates 26
